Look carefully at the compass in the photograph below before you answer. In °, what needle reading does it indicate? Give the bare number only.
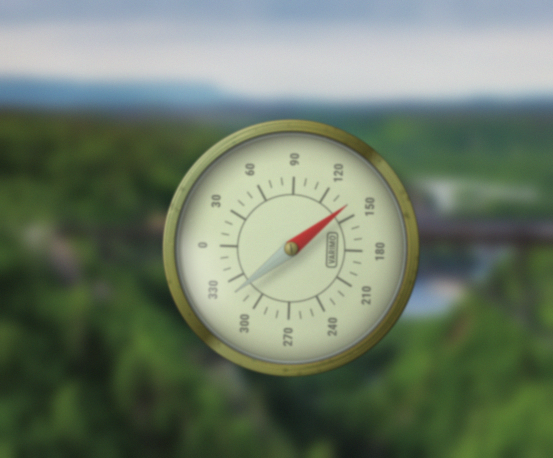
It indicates 140
